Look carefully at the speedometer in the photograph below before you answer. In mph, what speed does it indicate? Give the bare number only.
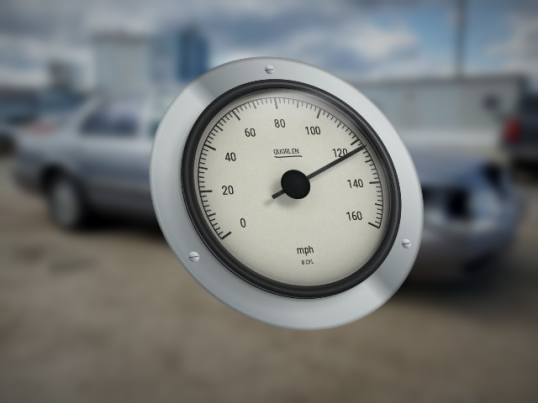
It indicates 124
